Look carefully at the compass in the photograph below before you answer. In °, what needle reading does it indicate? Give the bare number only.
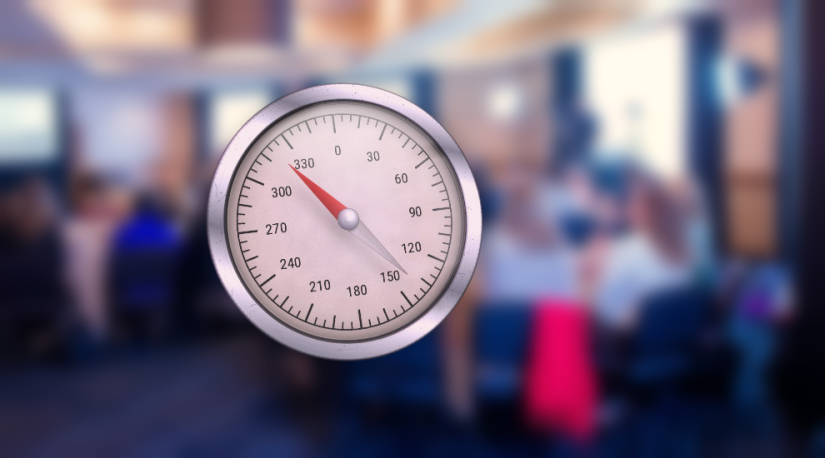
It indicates 320
